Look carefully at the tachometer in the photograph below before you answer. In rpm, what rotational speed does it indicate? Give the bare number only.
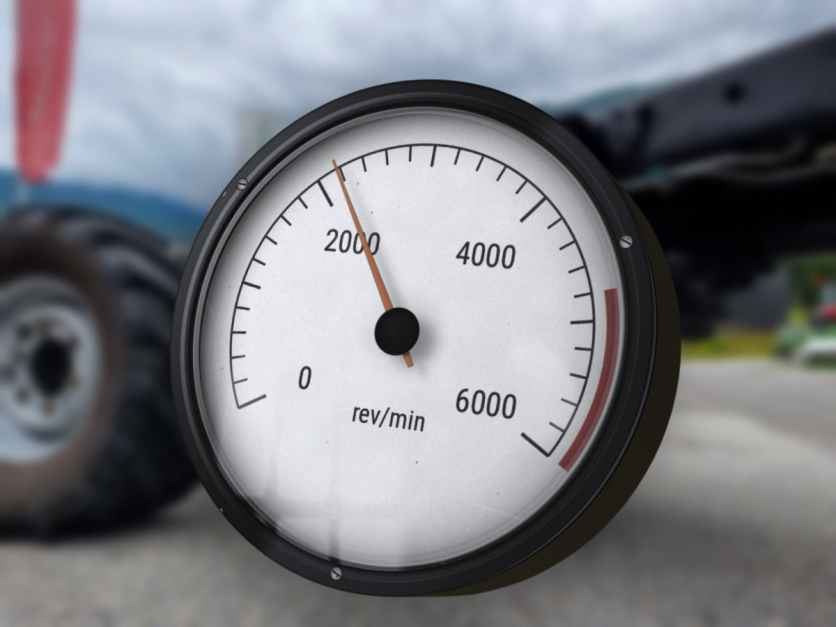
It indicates 2200
